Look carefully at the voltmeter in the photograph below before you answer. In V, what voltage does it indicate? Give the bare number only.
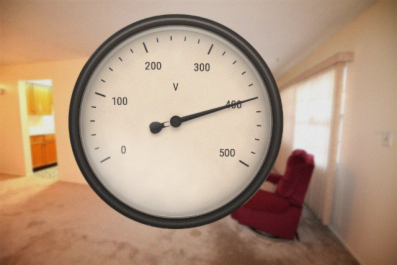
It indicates 400
